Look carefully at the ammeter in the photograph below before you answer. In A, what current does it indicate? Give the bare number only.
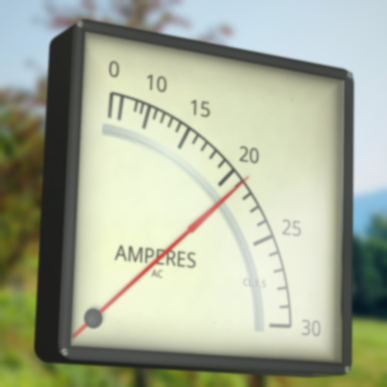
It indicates 21
